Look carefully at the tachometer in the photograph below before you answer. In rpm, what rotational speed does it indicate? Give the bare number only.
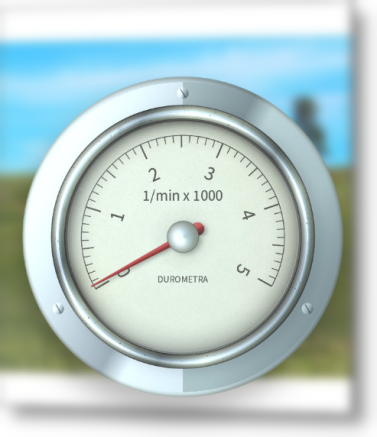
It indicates 50
